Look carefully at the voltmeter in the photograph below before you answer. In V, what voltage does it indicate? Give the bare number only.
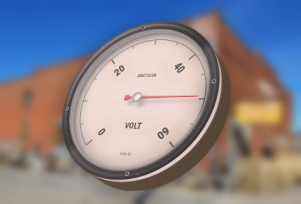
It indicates 50
